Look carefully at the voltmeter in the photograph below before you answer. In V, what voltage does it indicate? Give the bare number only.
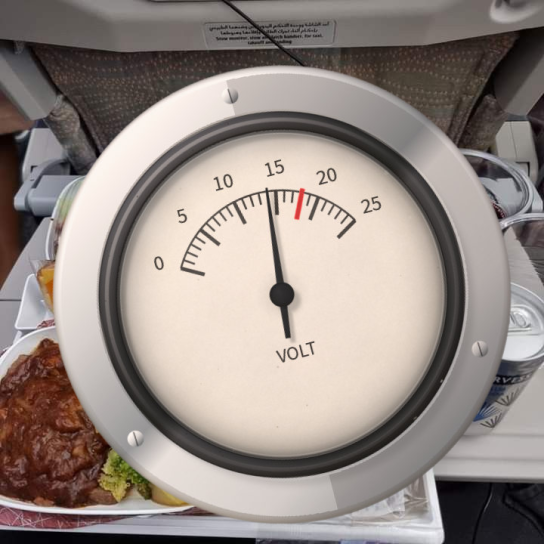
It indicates 14
